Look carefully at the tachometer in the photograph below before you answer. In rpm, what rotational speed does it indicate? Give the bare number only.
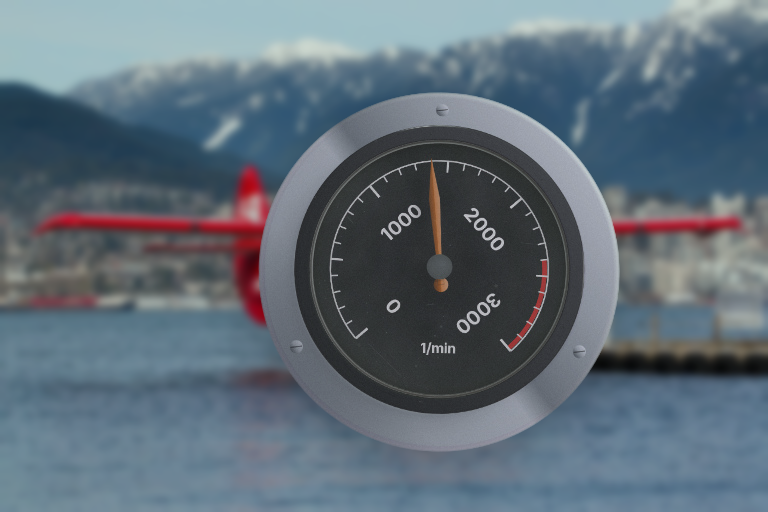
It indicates 1400
